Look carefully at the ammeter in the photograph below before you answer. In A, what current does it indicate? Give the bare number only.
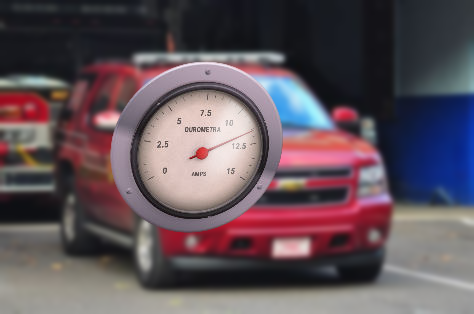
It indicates 11.5
